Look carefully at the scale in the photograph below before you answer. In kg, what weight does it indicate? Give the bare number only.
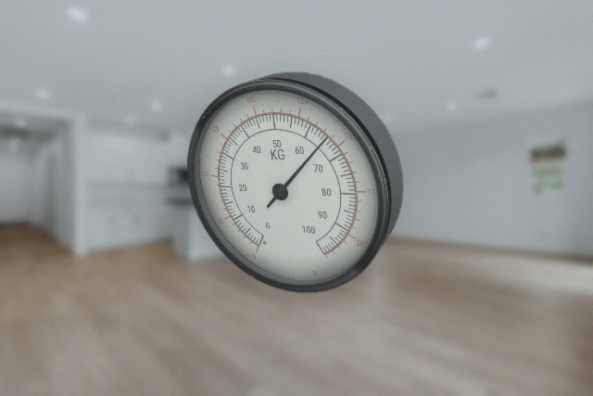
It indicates 65
